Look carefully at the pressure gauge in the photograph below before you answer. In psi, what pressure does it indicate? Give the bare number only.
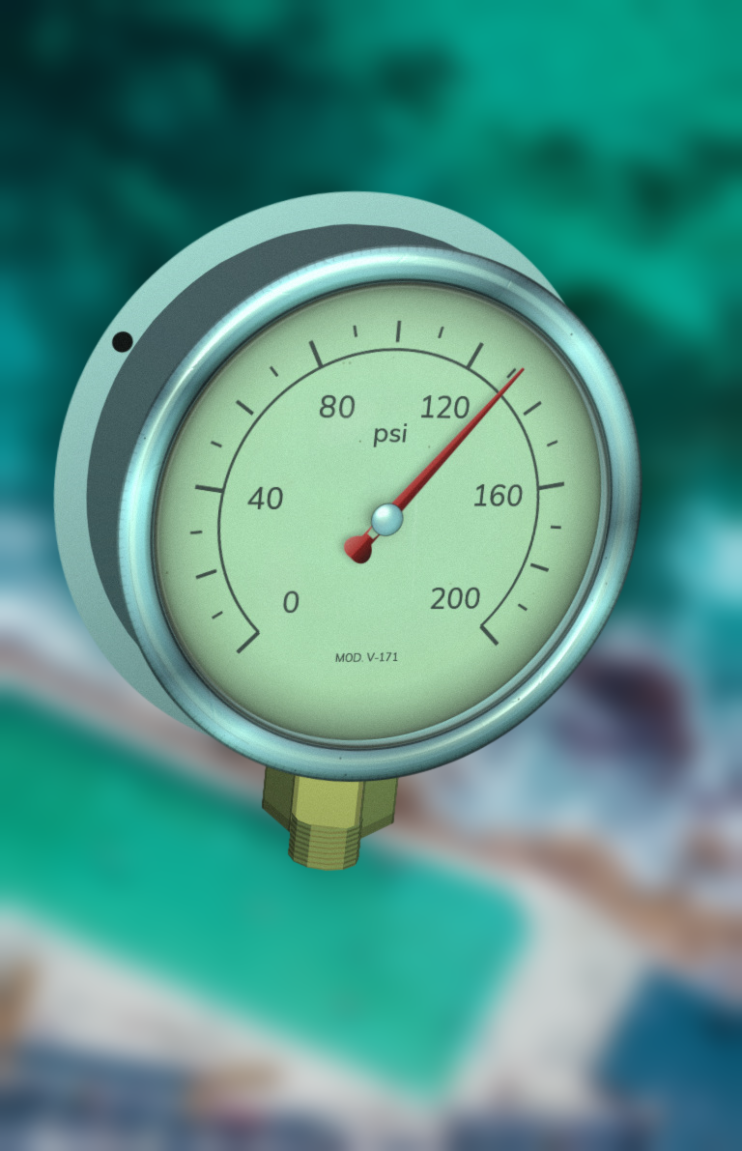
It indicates 130
